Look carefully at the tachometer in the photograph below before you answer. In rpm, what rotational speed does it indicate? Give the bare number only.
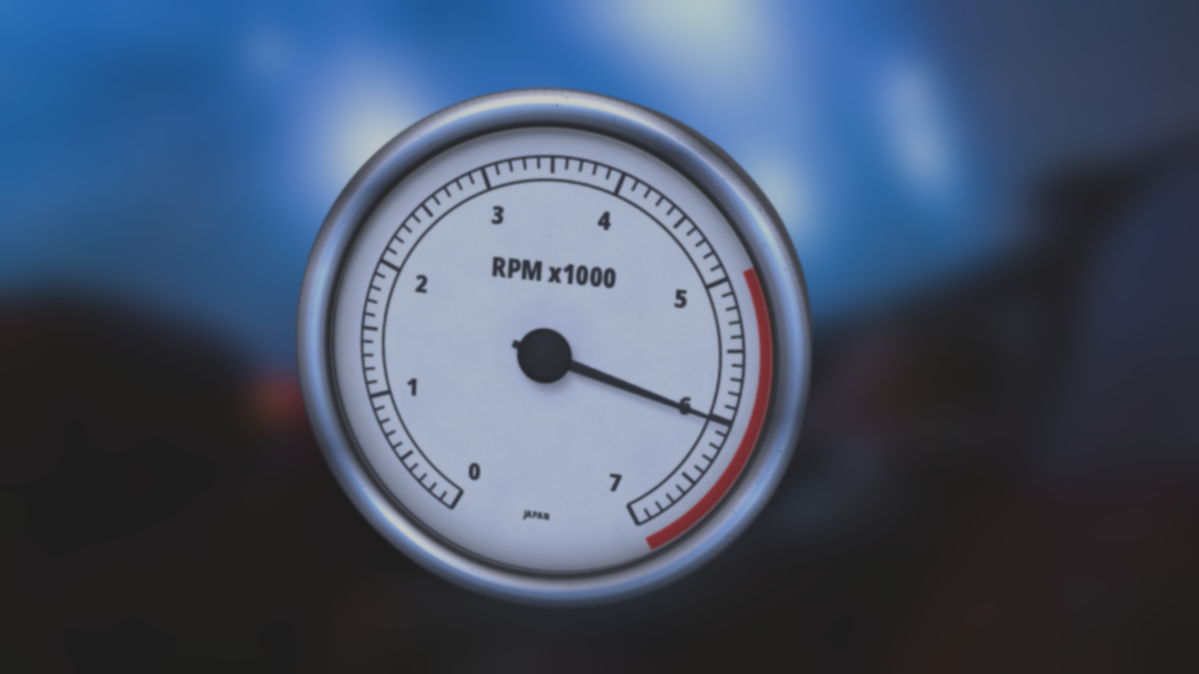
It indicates 6000
